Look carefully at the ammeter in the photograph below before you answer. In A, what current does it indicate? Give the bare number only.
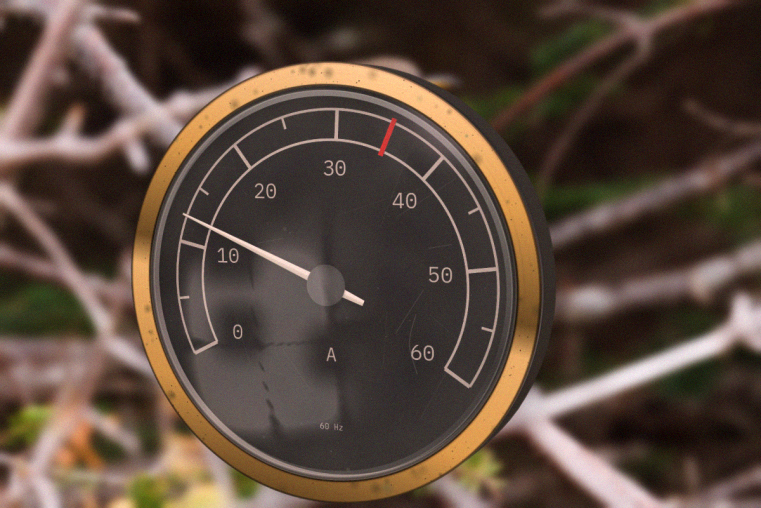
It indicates 12.5
